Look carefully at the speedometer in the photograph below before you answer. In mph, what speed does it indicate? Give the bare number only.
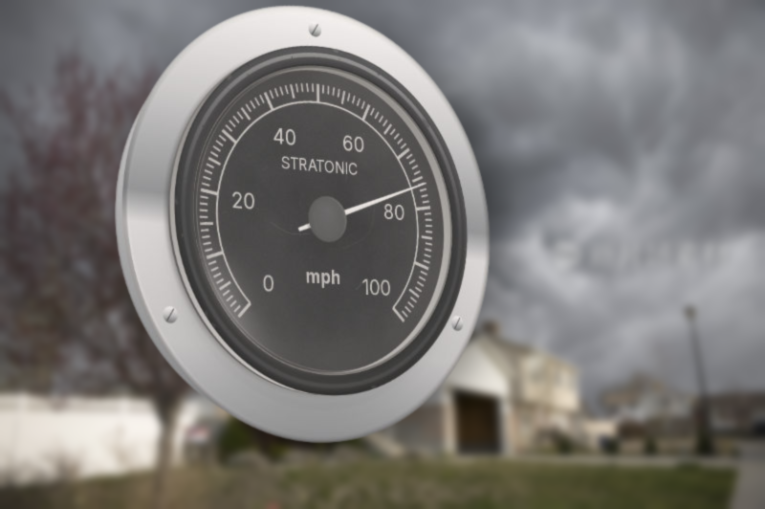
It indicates 76
